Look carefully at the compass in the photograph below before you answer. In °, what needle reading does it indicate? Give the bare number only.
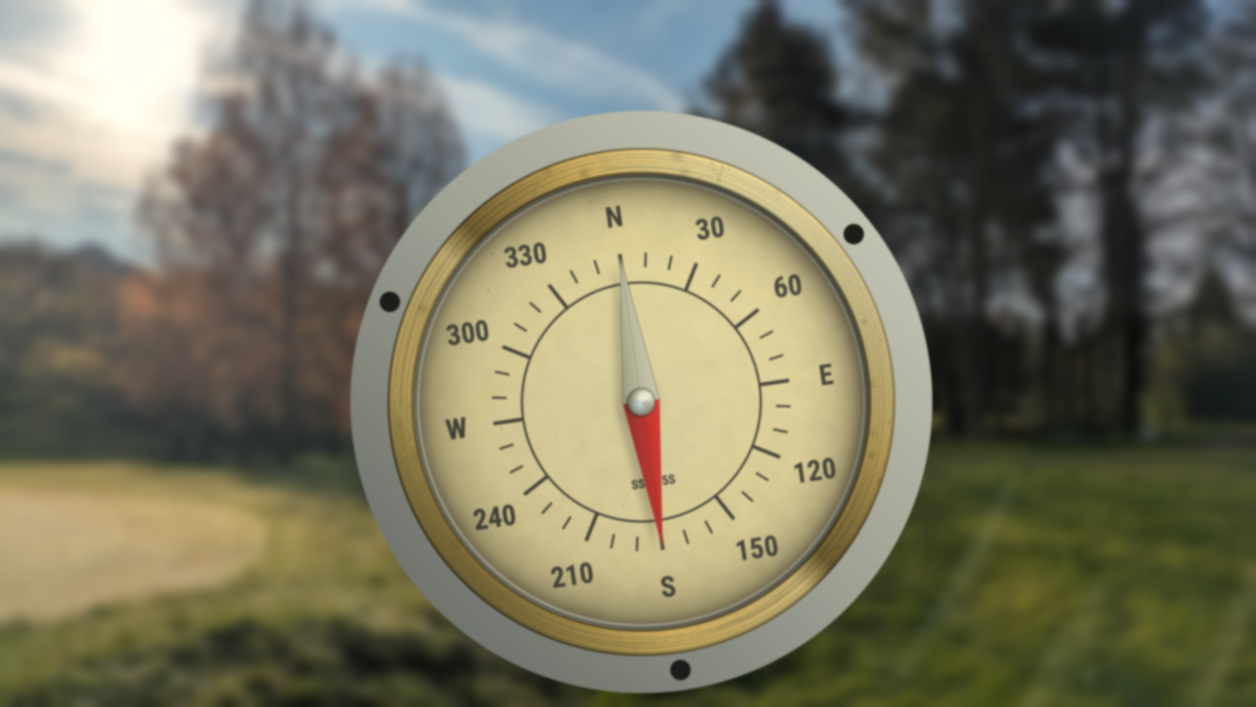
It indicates 180
